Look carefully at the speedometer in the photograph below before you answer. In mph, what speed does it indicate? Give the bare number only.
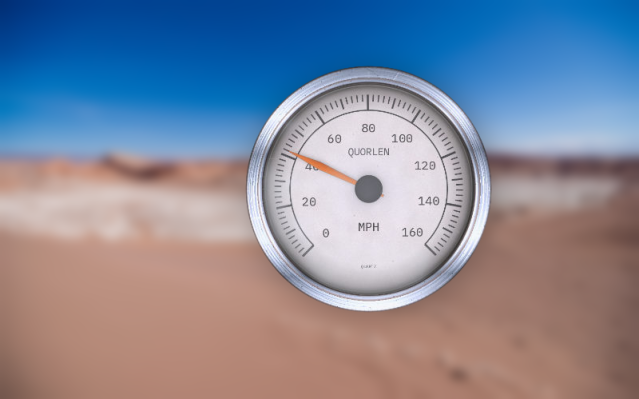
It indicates 42
